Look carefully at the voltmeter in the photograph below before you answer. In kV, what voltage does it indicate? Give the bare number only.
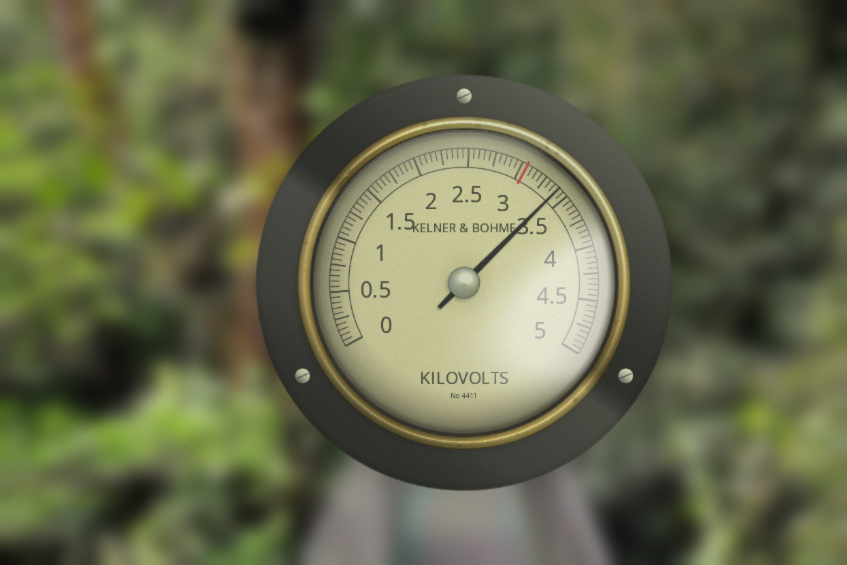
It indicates 3.4
